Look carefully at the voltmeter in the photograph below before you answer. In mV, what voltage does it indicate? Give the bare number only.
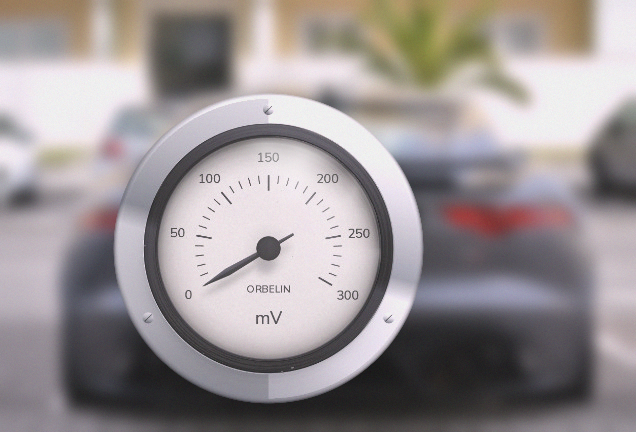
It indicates 0
